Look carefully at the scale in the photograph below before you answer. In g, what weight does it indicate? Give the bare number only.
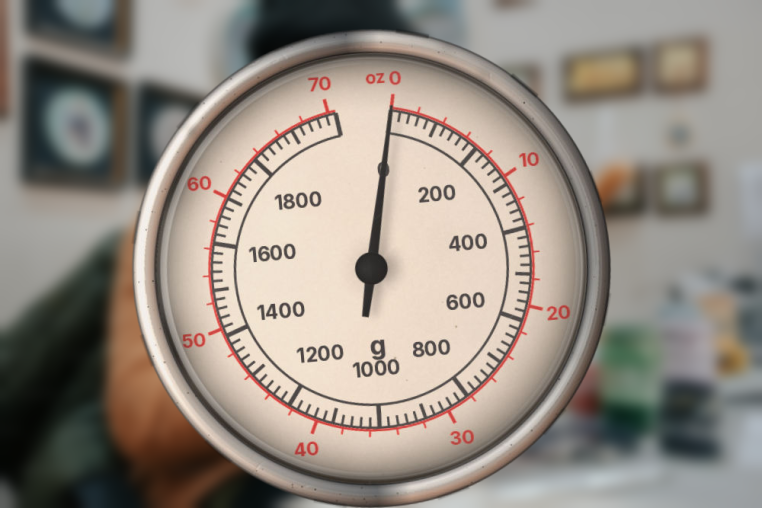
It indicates 0
